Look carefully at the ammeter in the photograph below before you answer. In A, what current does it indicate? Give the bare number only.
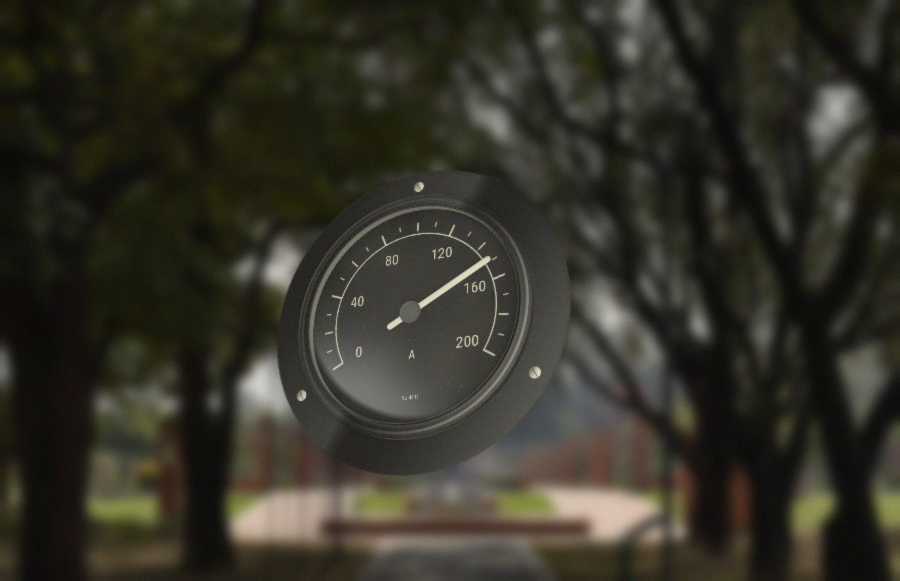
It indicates 150
